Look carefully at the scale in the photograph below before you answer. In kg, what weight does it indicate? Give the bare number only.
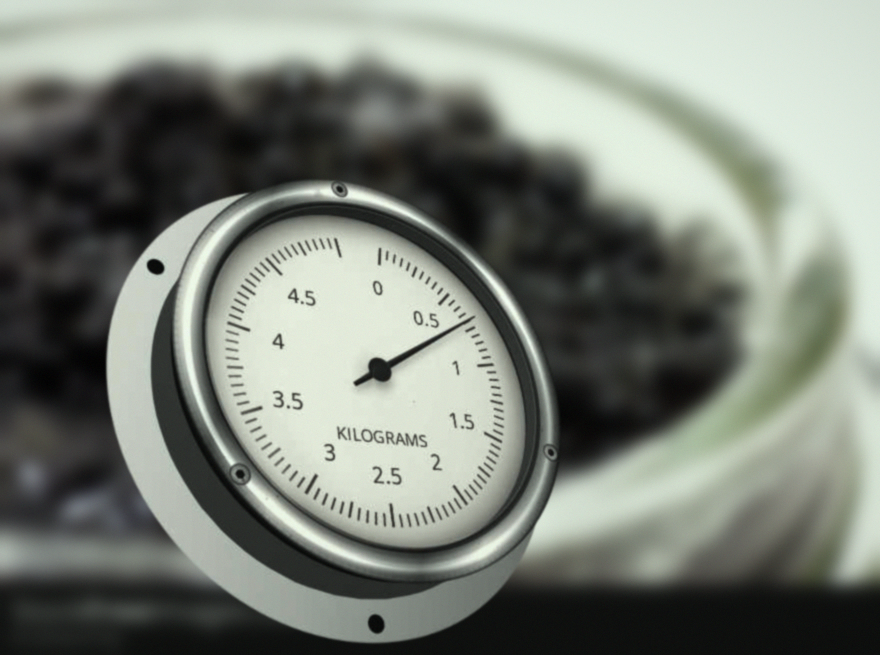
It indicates 0.7
